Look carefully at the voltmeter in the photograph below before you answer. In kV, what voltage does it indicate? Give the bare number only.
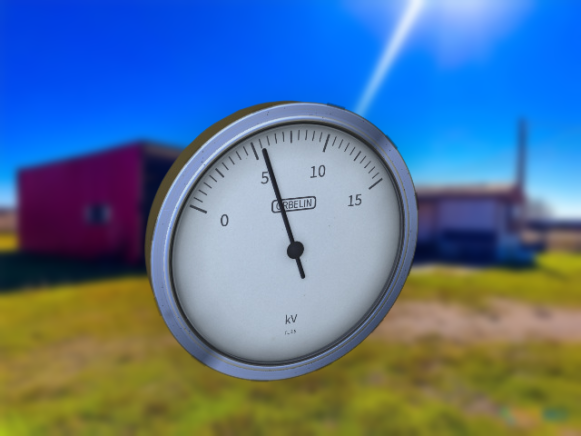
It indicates 5.5
